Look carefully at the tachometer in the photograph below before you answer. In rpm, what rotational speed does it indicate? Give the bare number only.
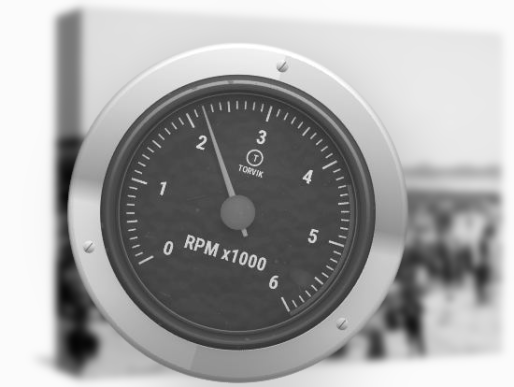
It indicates 2200
